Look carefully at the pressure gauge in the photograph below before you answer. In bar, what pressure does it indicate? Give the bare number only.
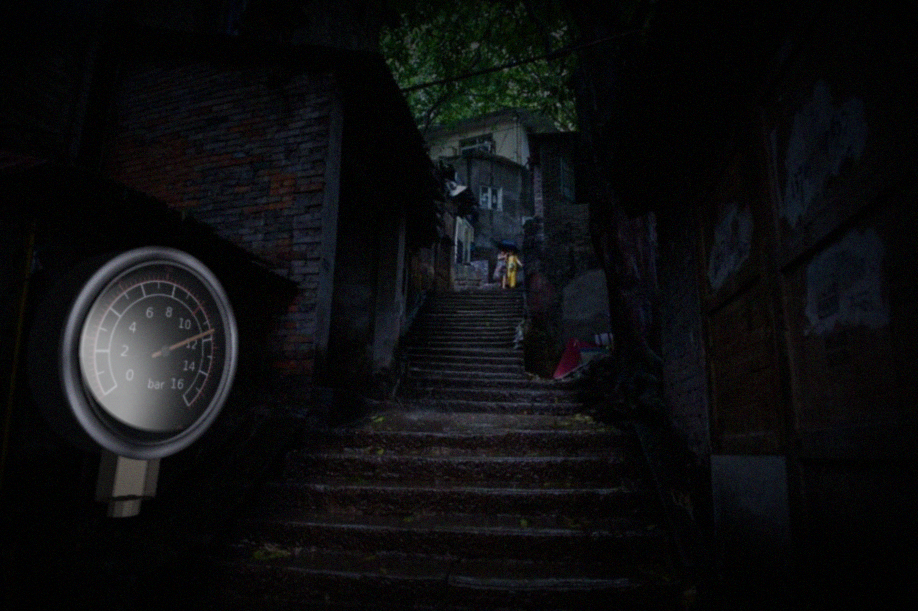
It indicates 11.5
